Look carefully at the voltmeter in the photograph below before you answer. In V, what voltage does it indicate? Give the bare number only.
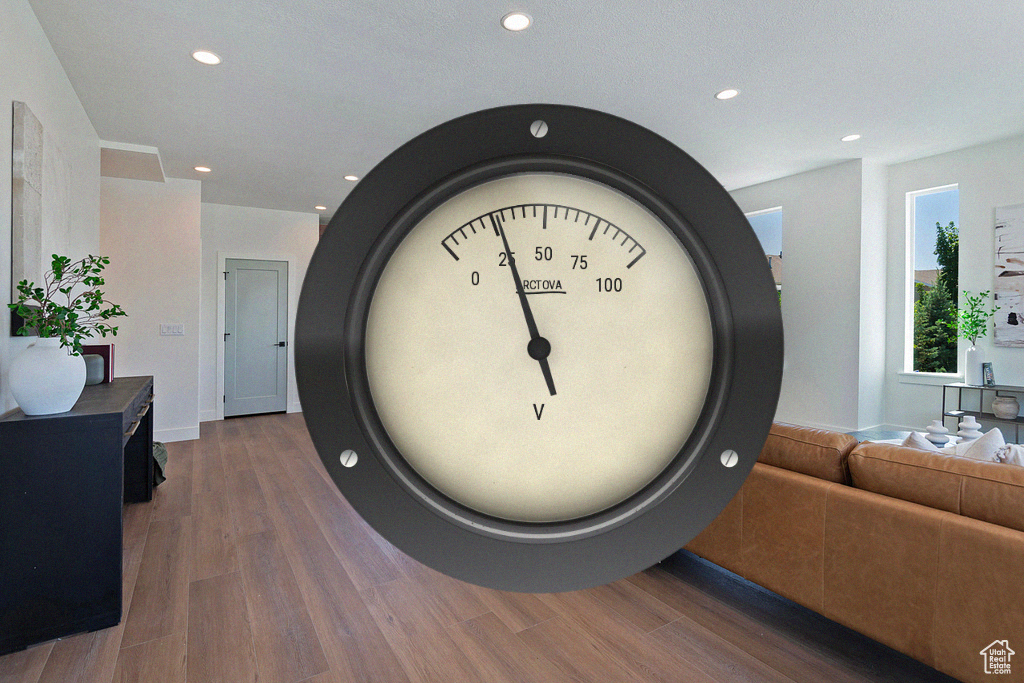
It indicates 27.5
